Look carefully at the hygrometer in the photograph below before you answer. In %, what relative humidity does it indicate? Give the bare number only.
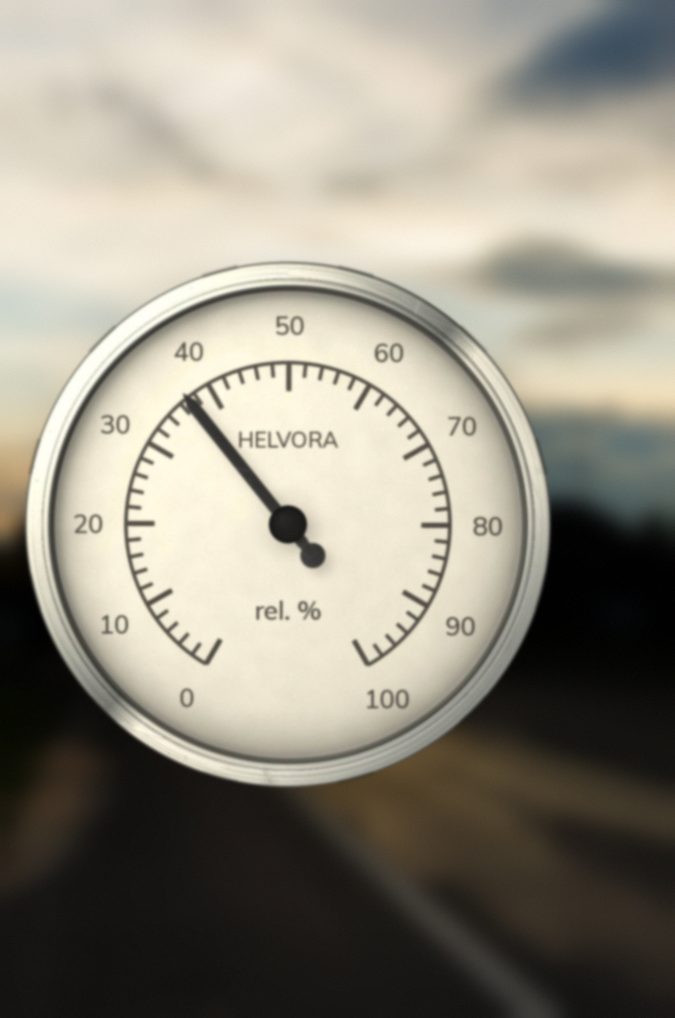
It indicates 37
